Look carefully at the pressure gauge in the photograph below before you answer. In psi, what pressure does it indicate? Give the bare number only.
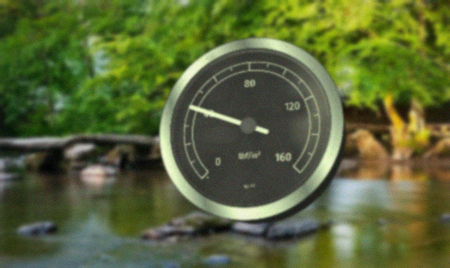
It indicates 40
